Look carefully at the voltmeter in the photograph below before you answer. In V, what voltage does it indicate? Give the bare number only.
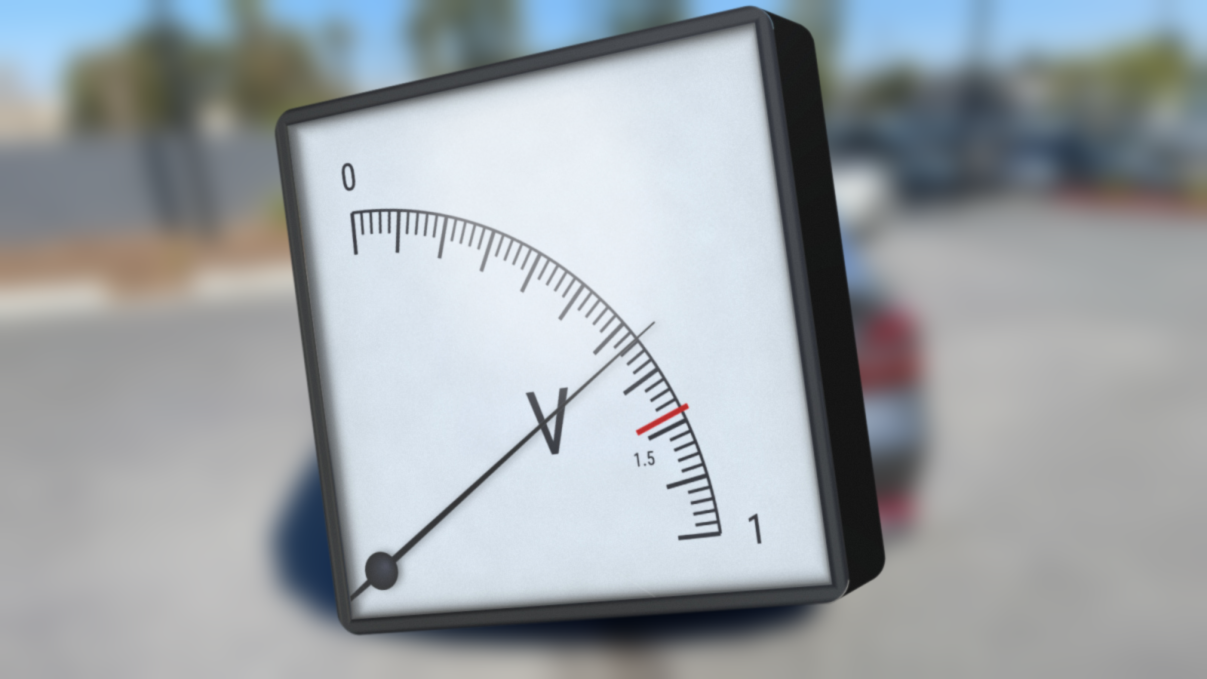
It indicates 0.64
